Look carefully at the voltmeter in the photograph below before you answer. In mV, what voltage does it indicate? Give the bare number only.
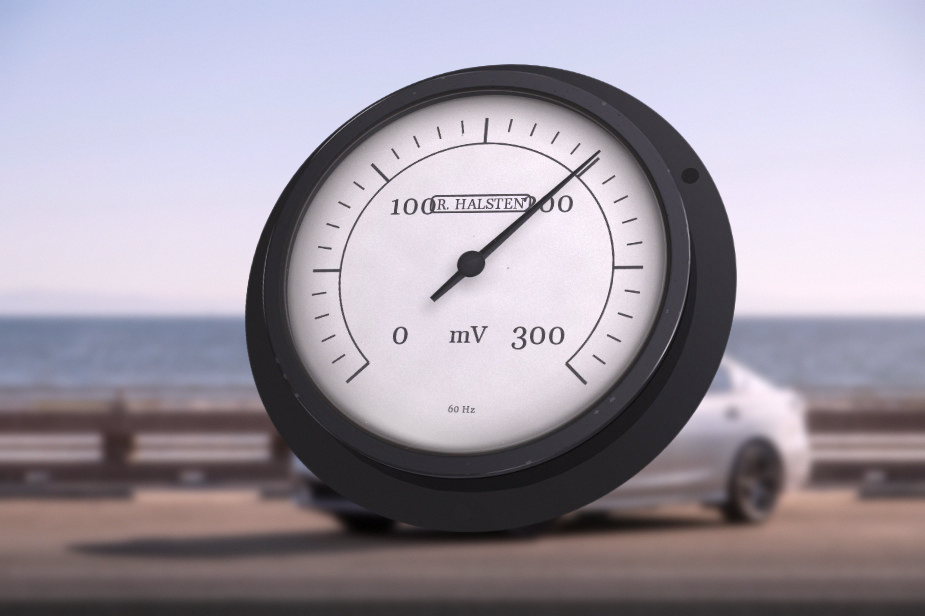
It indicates 200
